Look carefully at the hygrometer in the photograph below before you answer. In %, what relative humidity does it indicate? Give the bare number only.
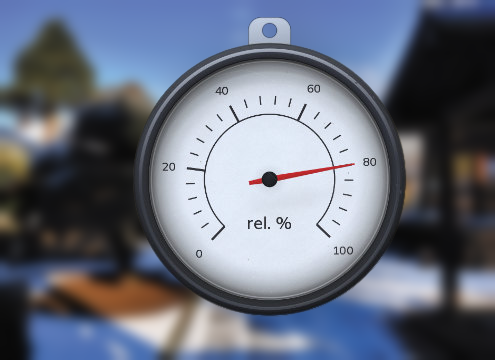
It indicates 80
